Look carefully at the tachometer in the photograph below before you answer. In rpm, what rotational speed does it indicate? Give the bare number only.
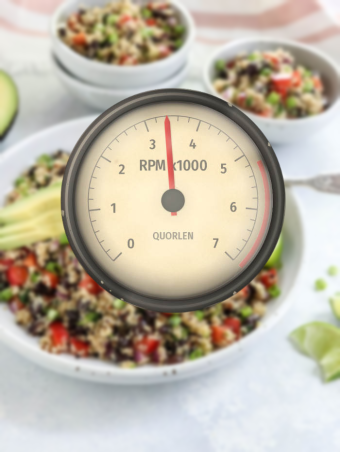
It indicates 3400
